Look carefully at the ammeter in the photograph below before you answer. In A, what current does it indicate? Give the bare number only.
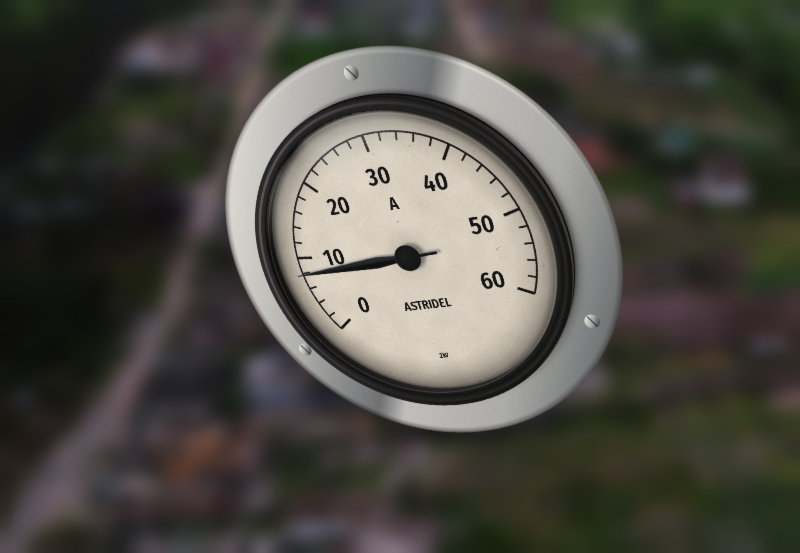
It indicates 8
